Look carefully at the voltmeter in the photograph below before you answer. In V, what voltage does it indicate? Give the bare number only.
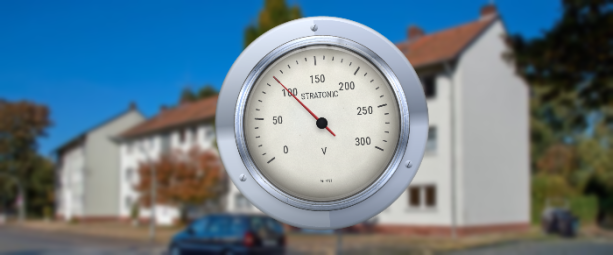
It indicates 100
